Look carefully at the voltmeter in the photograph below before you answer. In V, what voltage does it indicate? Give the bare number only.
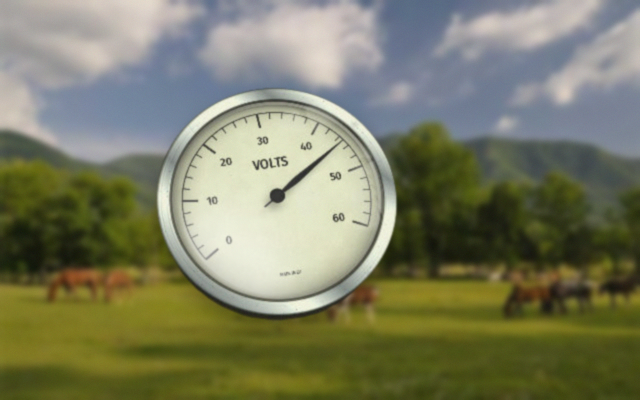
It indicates 45
